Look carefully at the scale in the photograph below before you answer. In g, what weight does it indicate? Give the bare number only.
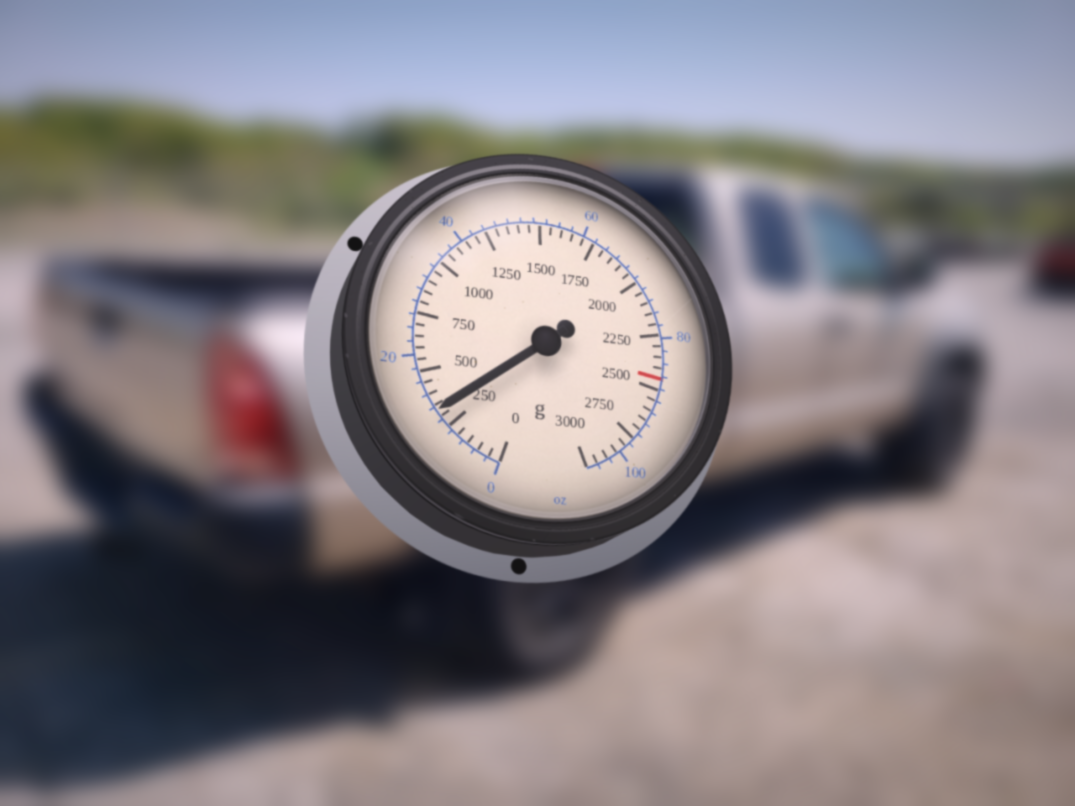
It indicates 325
